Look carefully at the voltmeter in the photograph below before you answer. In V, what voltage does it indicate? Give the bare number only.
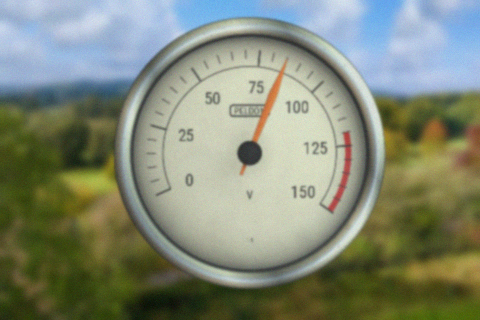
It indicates 85
